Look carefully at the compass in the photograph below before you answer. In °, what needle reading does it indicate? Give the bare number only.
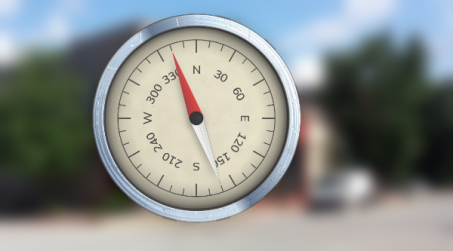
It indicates 340
